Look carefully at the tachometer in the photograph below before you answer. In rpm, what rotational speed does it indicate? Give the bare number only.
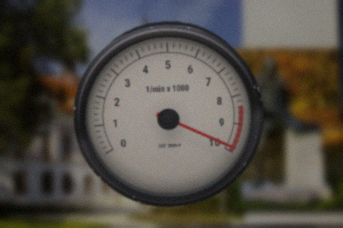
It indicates 9800
